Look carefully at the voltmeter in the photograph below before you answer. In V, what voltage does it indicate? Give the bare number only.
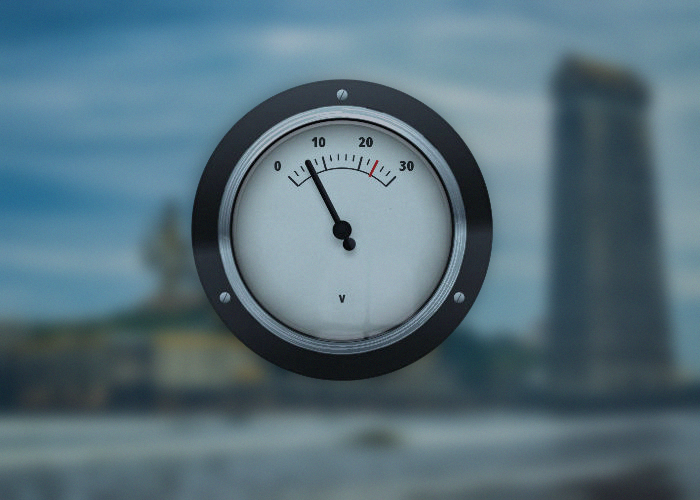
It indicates 6
